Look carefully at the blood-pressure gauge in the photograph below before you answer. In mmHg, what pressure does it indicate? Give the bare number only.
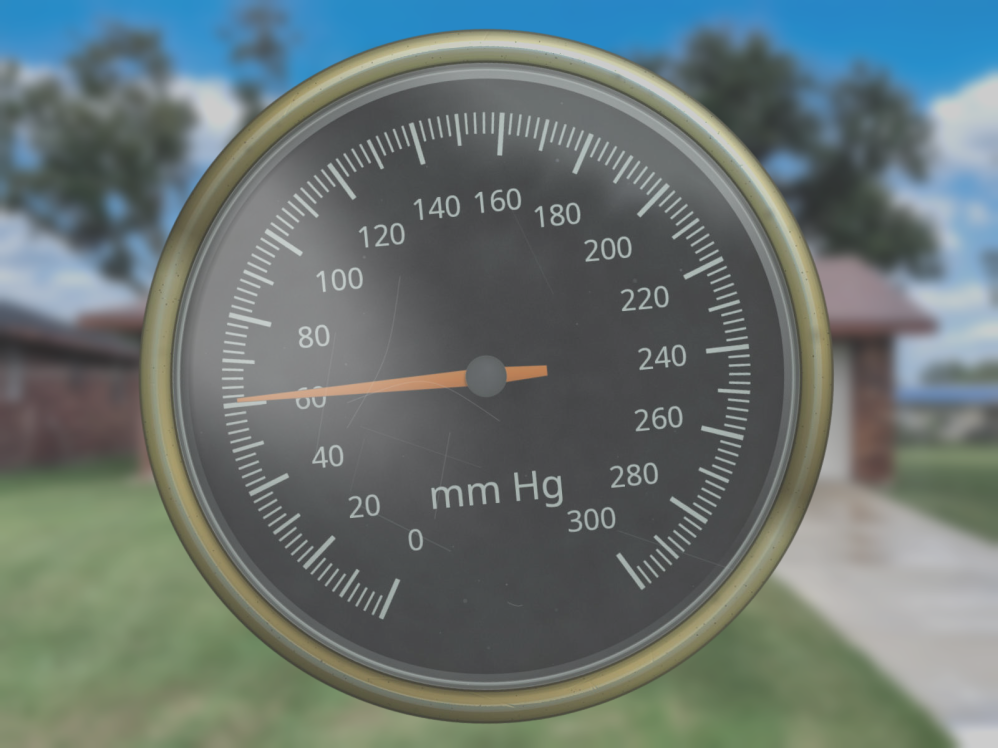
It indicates 61
